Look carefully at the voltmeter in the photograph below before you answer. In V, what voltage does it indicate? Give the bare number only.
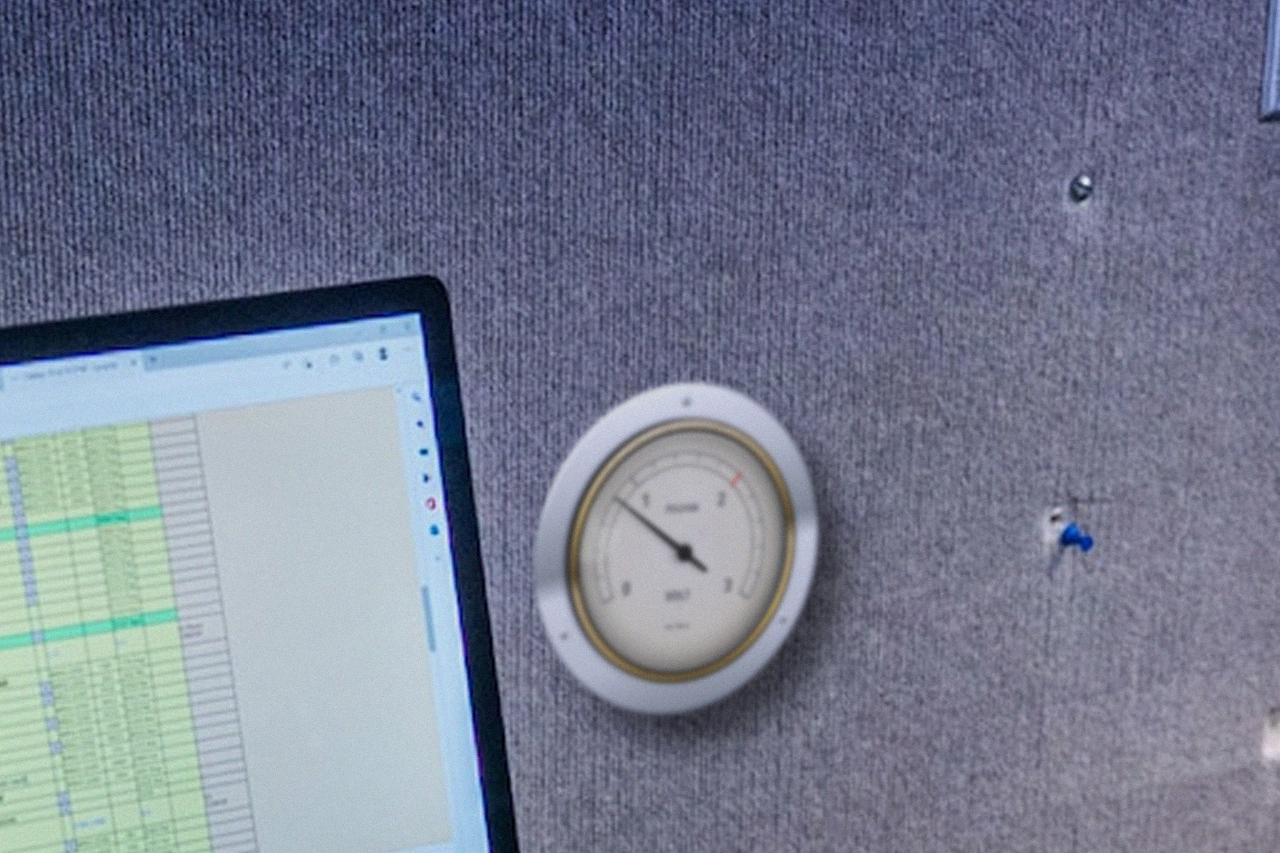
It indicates 0.8
